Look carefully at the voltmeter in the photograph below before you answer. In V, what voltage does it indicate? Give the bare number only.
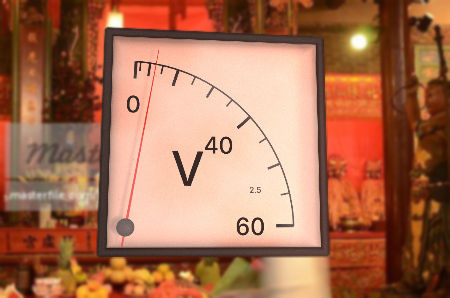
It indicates 12.5
